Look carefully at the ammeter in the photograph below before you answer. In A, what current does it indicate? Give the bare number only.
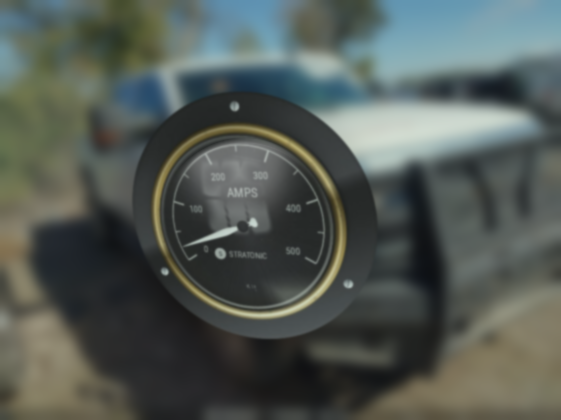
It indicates 25
